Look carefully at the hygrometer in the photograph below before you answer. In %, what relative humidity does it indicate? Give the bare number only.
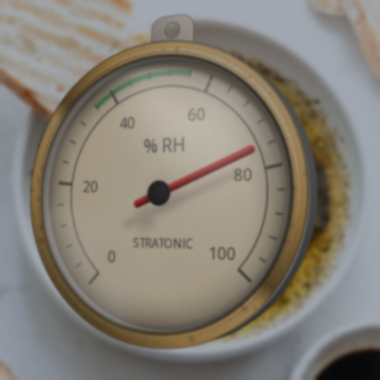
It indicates 76
